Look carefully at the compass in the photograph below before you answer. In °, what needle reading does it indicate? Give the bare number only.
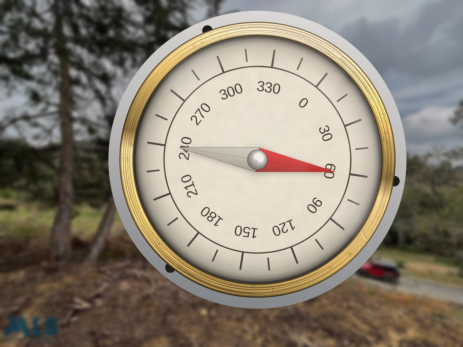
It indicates 60
